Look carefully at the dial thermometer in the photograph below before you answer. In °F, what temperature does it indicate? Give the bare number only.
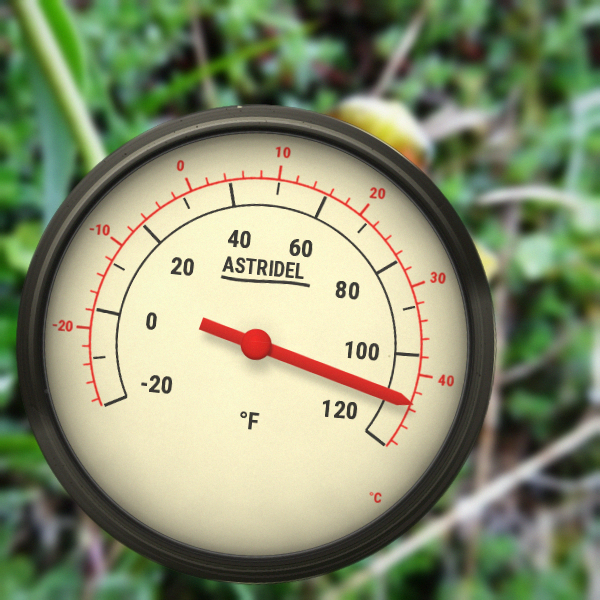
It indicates 110
